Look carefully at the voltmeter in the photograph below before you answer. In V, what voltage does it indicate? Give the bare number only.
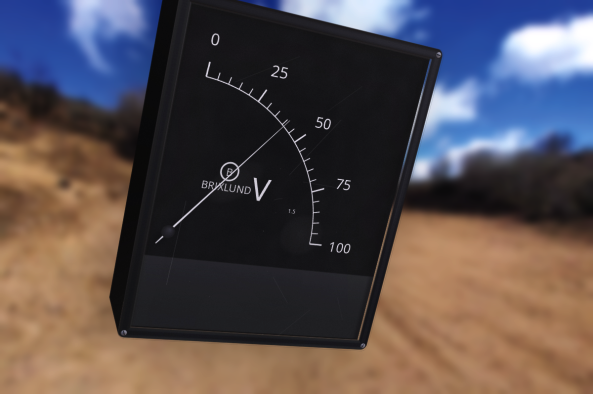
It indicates 40
